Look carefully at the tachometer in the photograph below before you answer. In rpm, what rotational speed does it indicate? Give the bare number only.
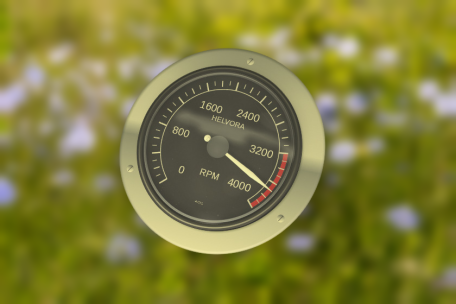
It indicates 3700
